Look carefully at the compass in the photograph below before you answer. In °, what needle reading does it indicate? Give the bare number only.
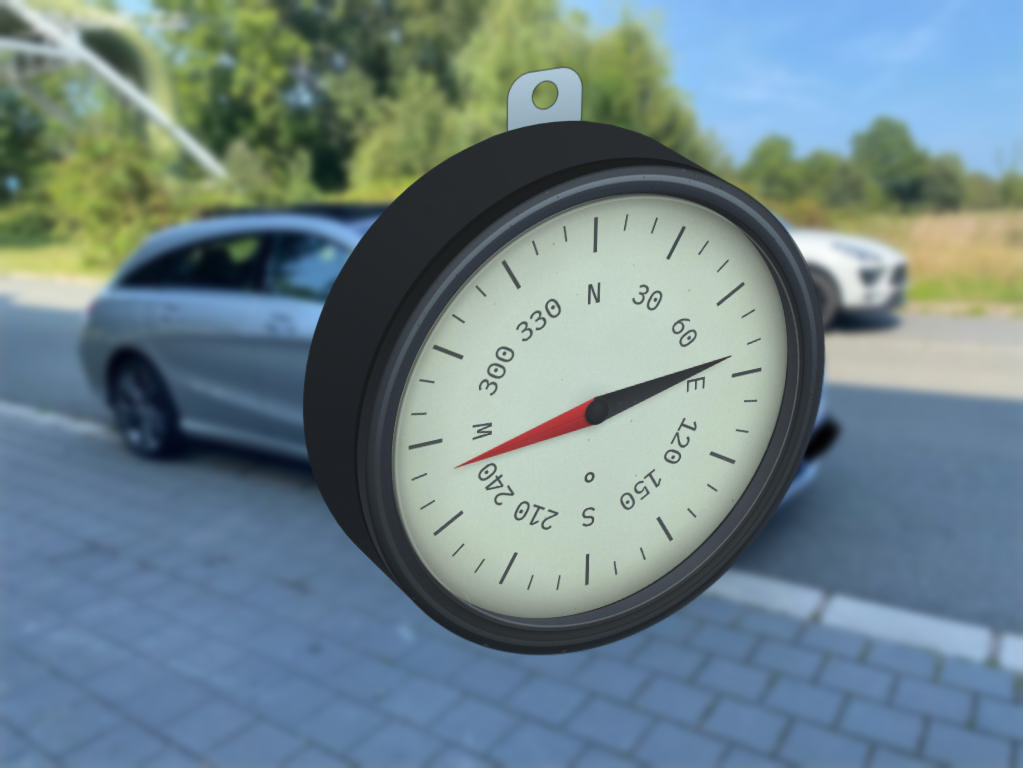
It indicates 260
